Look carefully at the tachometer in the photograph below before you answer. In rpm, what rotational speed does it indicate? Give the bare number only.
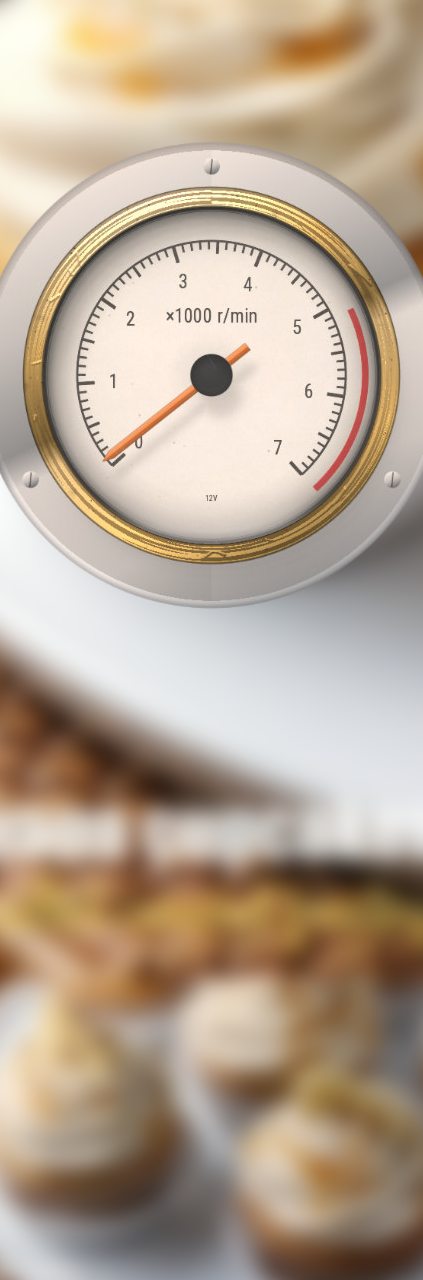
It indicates 100
